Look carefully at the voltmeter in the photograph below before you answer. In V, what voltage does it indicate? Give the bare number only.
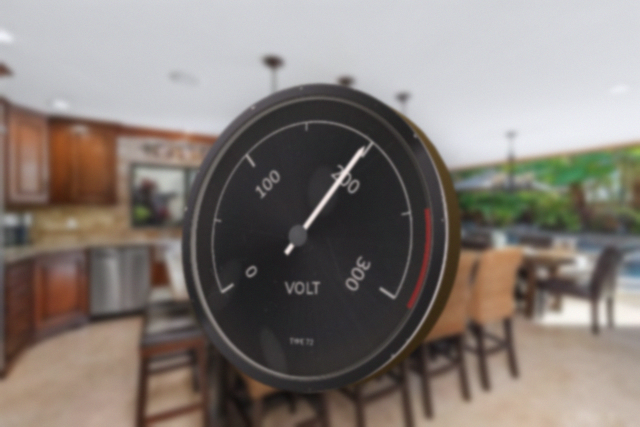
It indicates 200
